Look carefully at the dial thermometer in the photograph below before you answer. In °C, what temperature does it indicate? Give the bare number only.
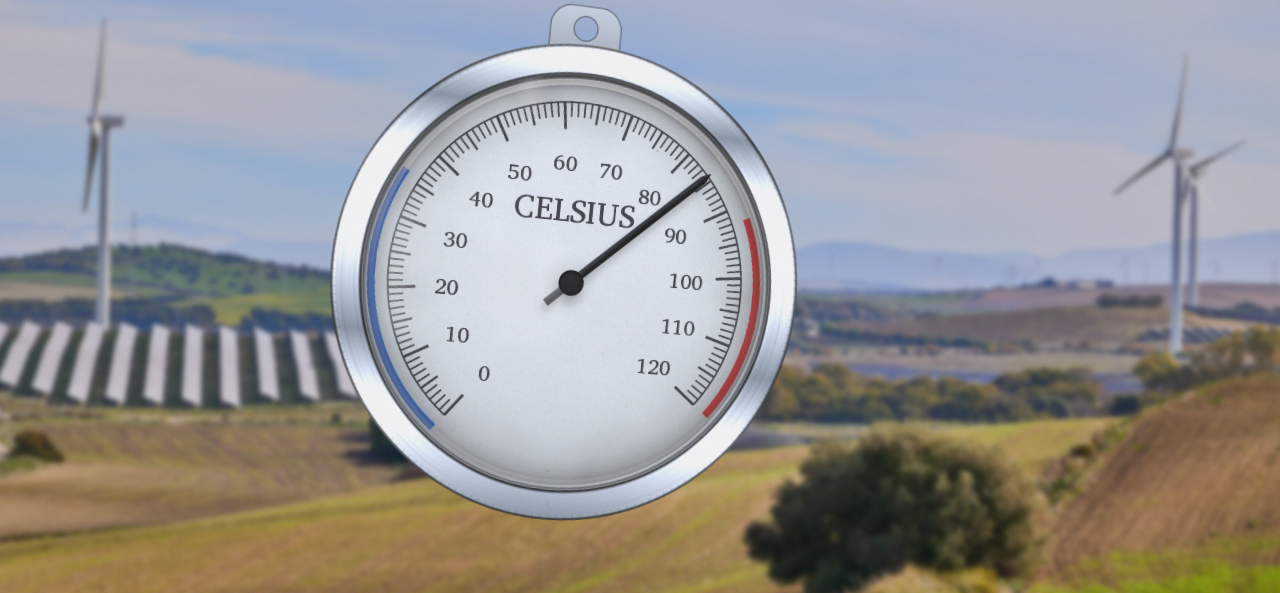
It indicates 84
